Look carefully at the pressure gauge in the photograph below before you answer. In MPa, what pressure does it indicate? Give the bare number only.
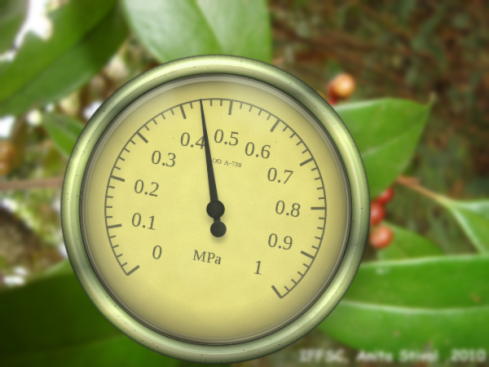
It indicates 0.44
